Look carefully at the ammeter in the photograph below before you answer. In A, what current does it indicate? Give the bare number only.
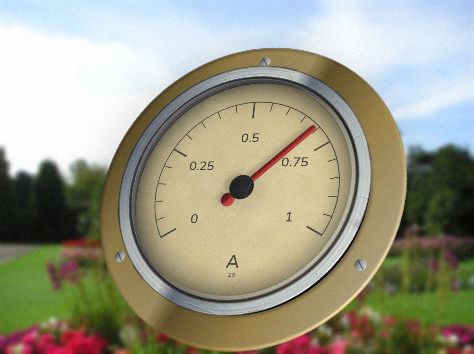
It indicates 0.7
